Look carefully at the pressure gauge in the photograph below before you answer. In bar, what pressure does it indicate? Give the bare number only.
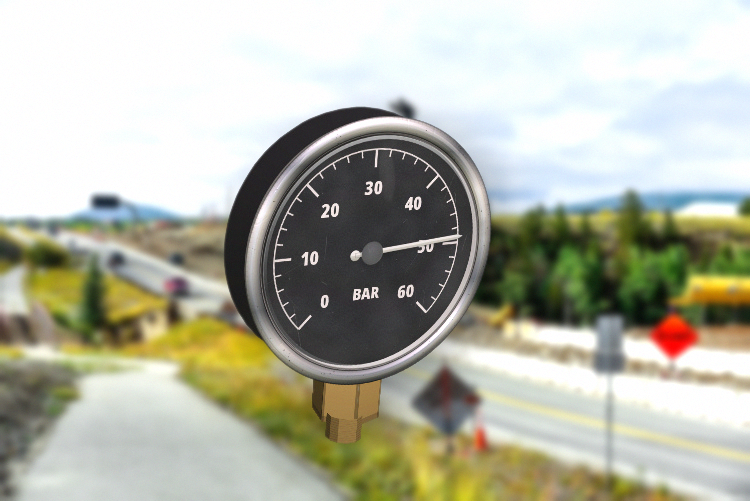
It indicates 49
